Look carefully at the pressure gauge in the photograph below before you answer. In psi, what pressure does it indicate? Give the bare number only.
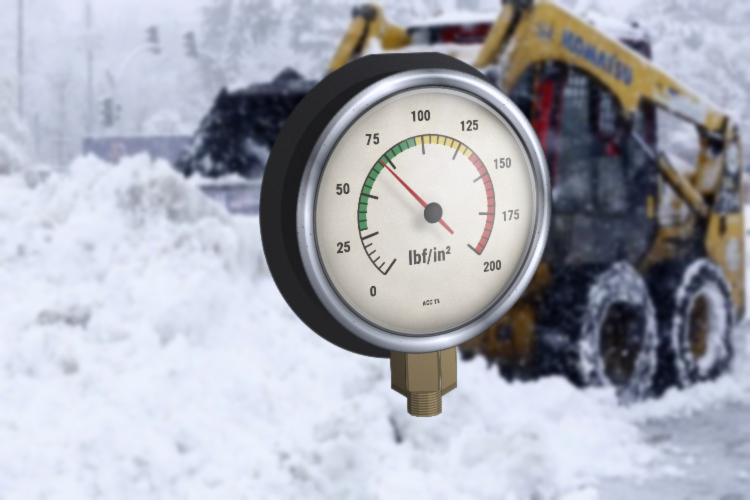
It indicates 70
